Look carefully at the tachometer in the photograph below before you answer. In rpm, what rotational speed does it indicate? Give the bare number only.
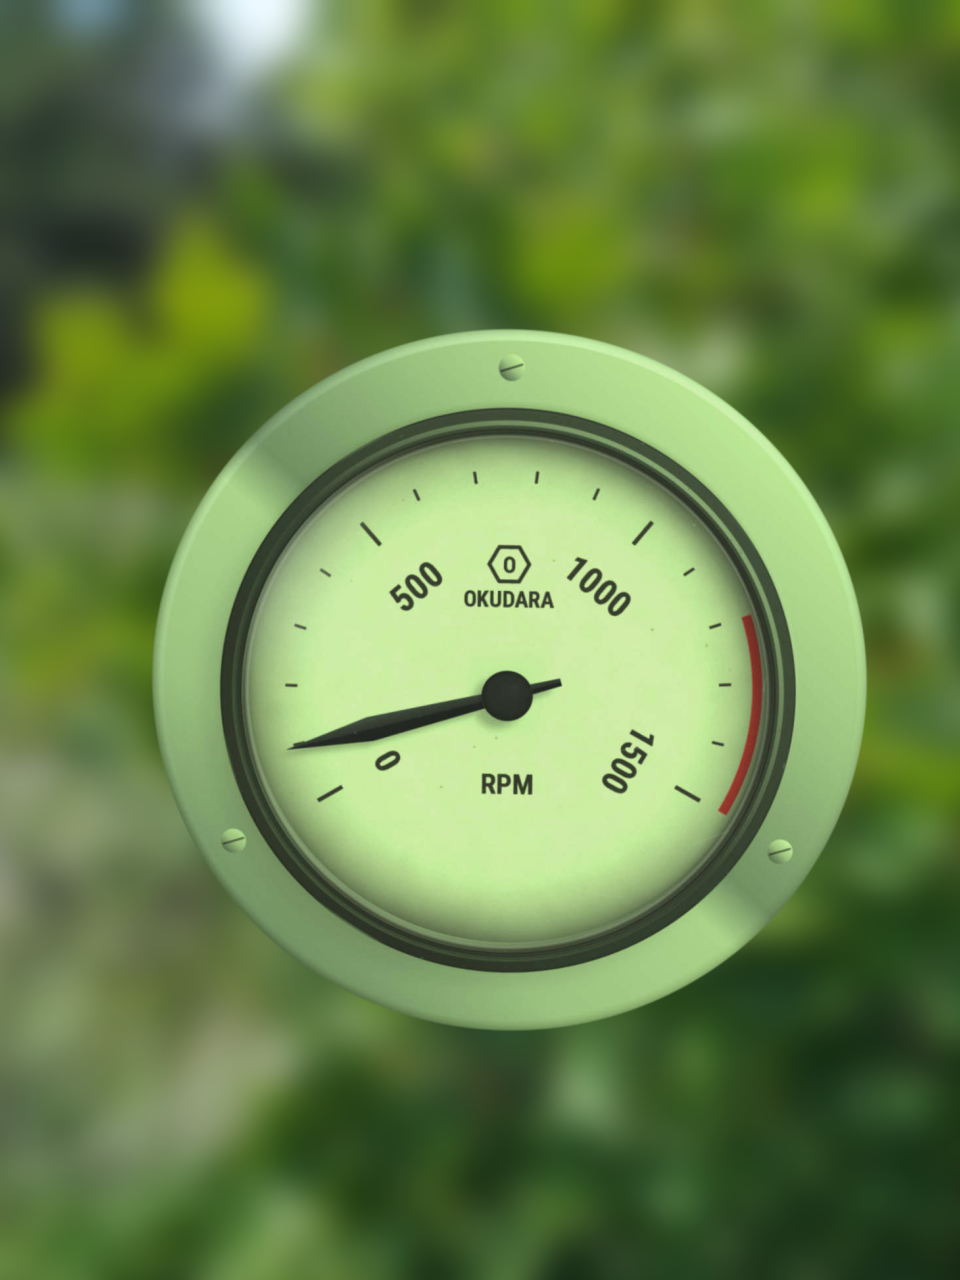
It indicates 100
